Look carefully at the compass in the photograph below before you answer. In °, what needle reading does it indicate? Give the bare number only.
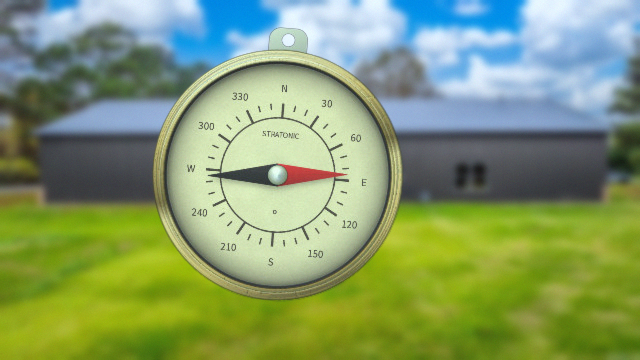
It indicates 85
